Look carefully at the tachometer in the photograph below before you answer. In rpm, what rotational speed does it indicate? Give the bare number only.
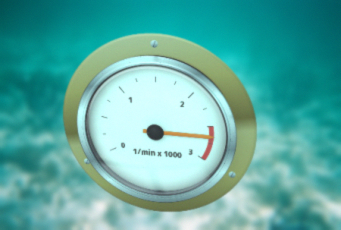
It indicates 2625
